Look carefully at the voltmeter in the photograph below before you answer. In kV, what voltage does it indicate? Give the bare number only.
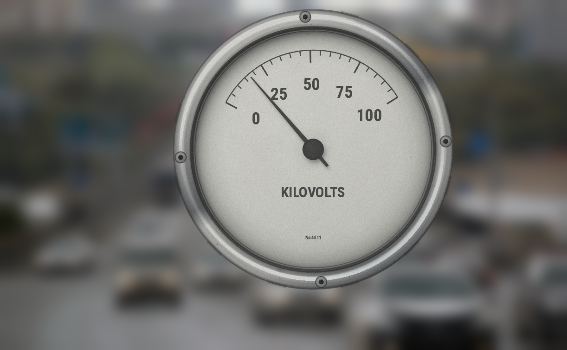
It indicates 17.5
